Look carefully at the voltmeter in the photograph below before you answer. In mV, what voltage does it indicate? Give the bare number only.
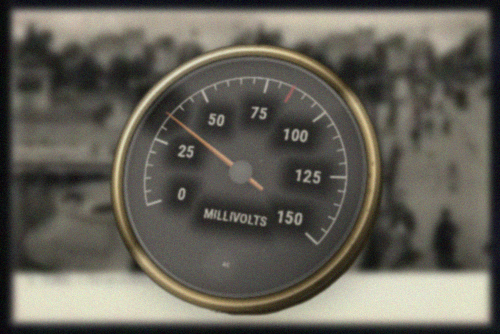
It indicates 35
